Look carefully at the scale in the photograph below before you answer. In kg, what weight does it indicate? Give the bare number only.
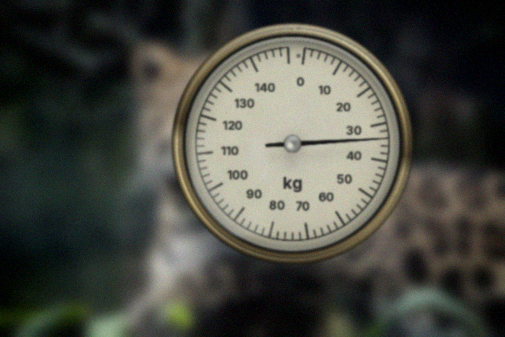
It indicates 34
